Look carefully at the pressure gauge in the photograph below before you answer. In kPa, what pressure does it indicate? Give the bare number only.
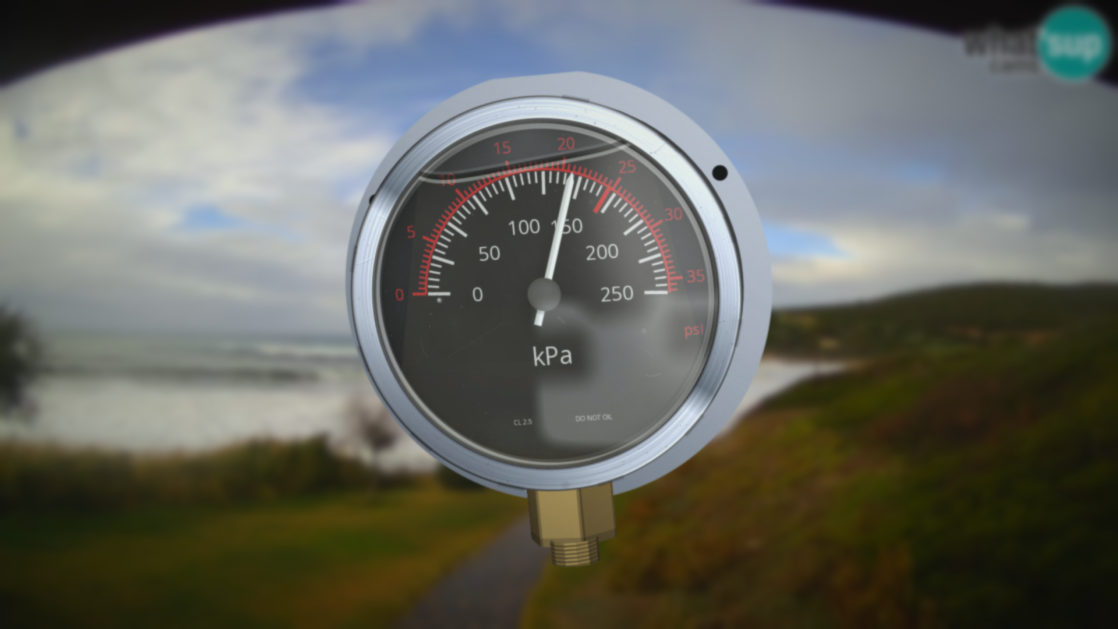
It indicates 145
